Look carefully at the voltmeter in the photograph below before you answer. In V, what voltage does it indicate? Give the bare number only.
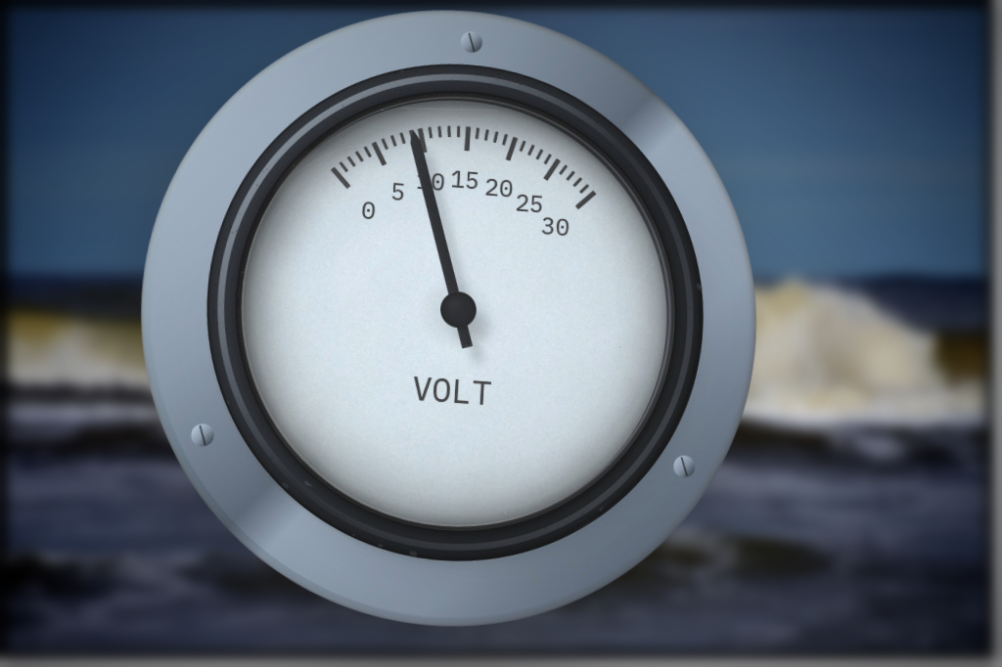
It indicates 9
